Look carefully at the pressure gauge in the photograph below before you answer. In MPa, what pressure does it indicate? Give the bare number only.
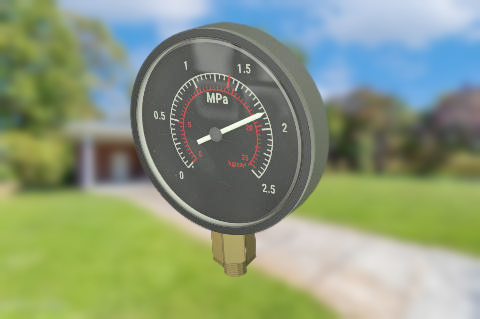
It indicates 1.85
